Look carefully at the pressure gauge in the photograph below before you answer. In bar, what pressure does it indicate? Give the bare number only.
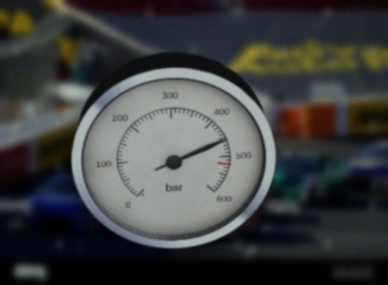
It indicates 450
